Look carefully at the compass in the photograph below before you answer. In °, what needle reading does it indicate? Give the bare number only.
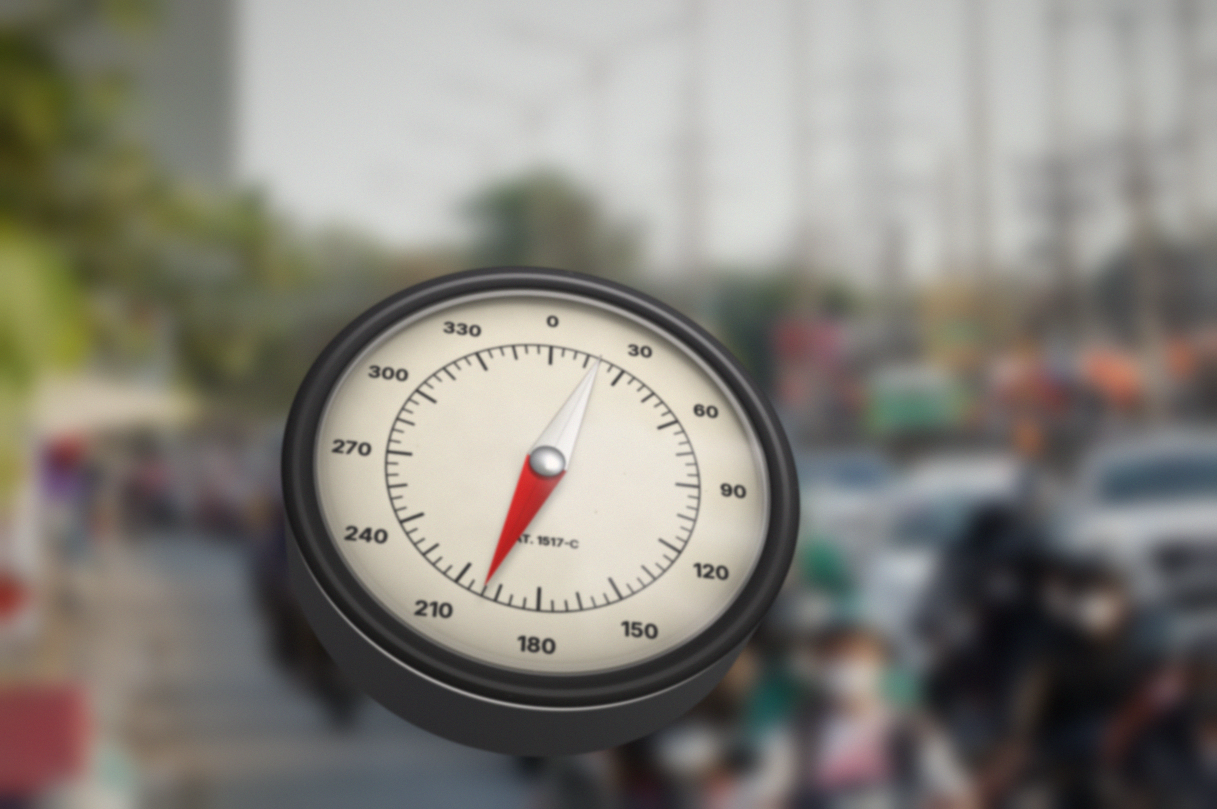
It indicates 200
